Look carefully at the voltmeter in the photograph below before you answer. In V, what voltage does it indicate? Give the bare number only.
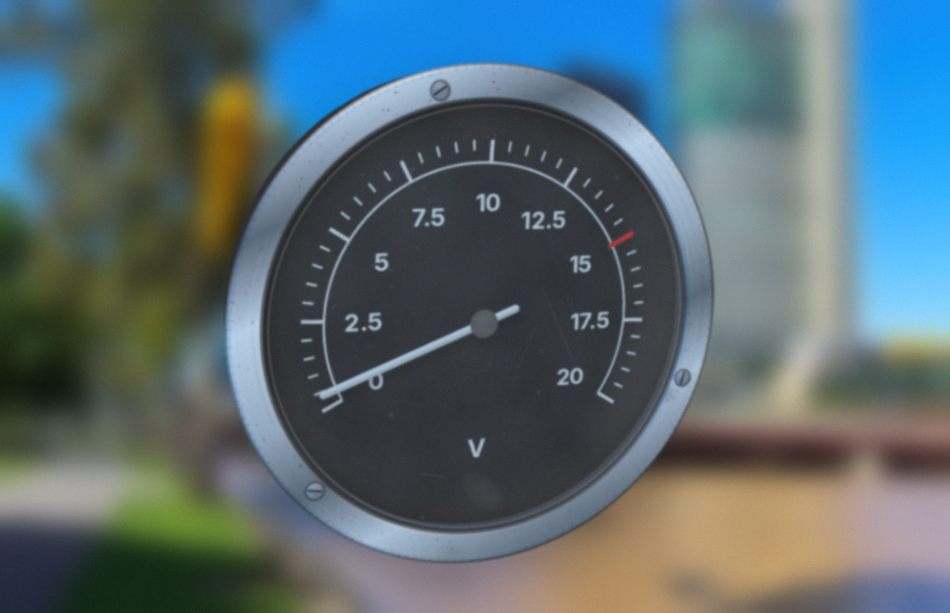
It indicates 0.5
